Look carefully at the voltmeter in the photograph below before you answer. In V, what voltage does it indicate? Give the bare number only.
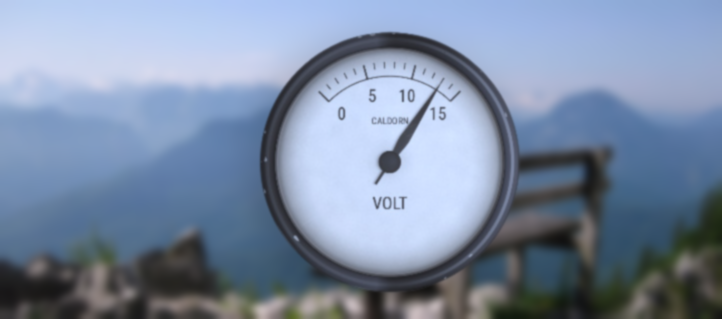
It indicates 13
